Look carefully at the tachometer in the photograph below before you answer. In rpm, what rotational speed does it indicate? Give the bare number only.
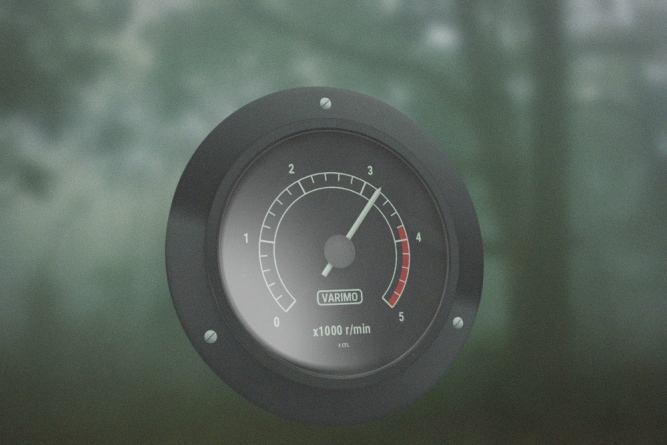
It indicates 3200
